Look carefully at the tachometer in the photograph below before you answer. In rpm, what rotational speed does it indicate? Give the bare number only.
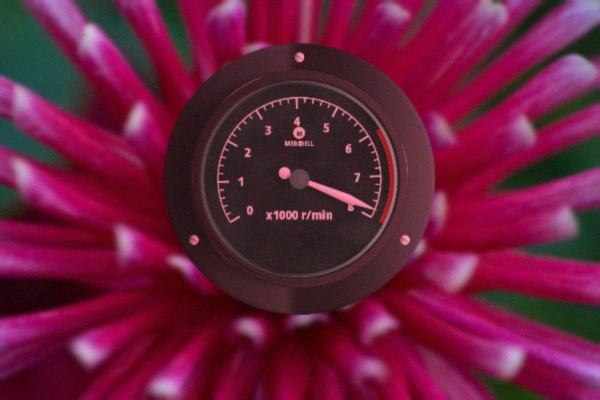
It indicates 7800
